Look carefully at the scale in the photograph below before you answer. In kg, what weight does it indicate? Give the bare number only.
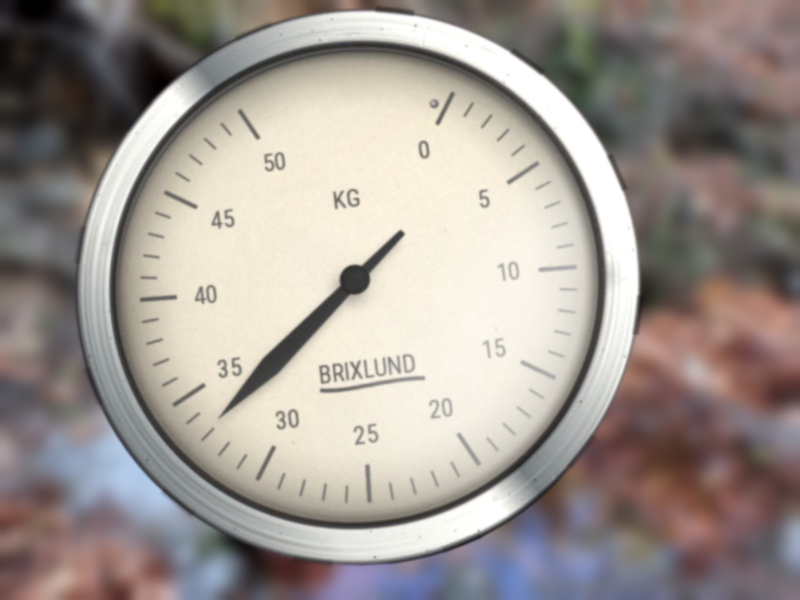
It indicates 33
